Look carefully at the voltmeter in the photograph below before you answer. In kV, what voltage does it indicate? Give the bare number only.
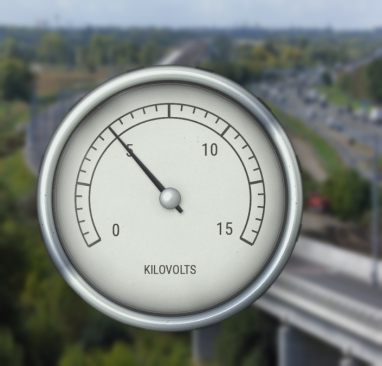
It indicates 5
